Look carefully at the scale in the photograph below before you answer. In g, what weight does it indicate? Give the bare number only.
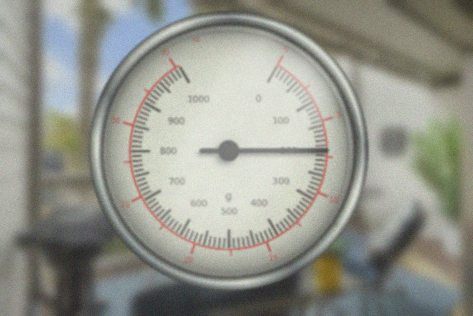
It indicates 200
